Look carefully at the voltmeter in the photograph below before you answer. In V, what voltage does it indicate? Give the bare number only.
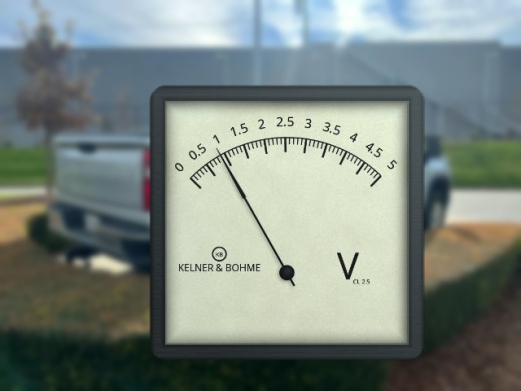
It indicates 0.9
